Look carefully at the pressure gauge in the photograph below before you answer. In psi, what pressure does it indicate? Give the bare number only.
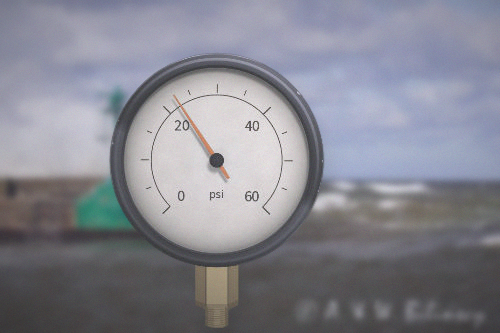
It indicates 22.5
